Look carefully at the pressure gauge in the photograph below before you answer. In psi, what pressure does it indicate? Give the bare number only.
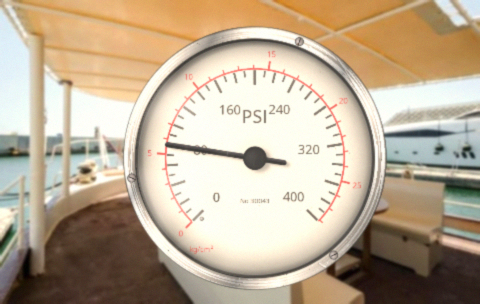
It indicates 80
